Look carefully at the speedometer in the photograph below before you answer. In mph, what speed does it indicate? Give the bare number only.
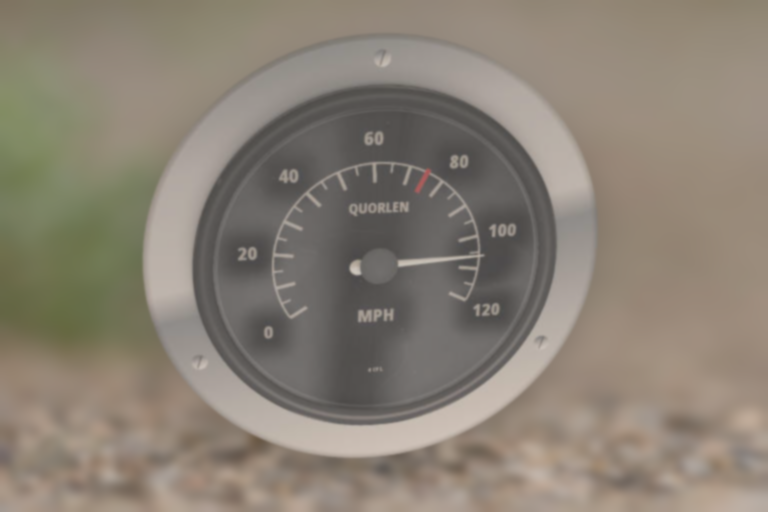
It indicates 105
